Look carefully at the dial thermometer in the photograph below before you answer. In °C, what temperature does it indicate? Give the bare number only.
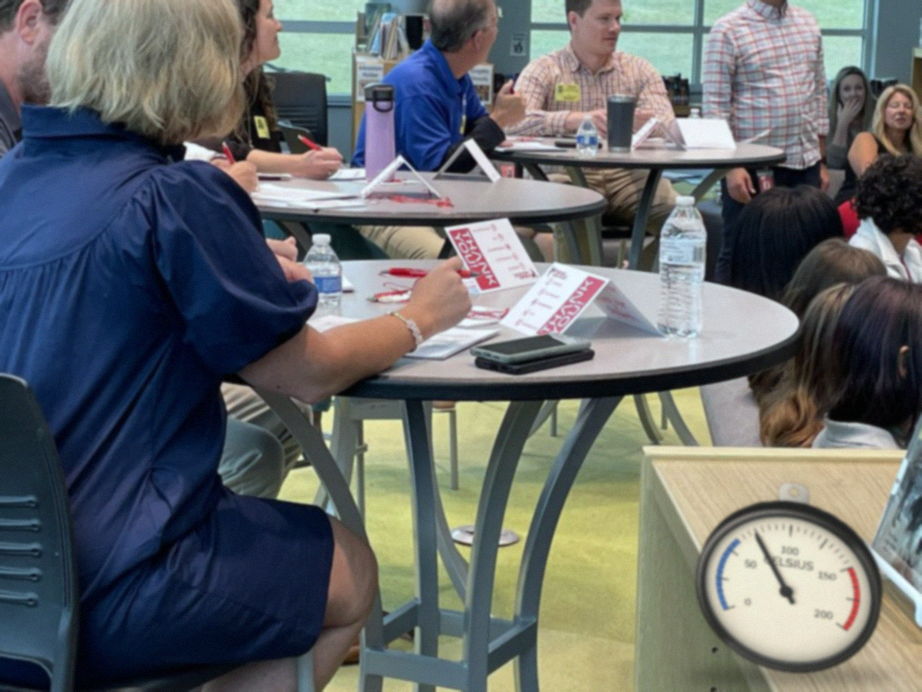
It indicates 75
